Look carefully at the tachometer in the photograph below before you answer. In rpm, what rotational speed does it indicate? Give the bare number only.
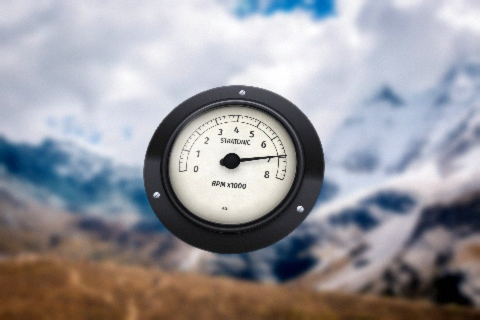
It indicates 7000
